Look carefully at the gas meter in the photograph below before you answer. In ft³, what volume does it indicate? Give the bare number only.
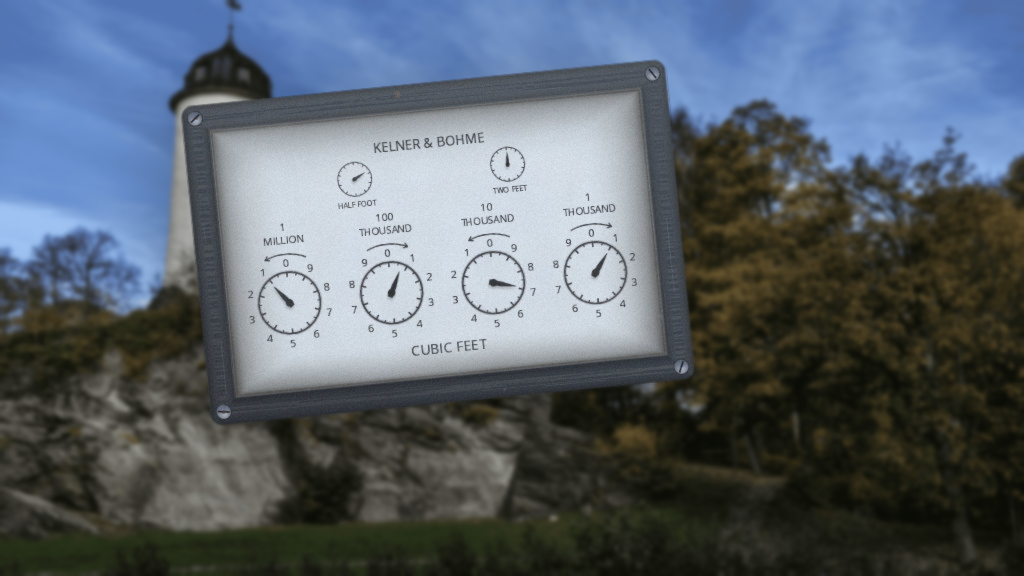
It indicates 107100
